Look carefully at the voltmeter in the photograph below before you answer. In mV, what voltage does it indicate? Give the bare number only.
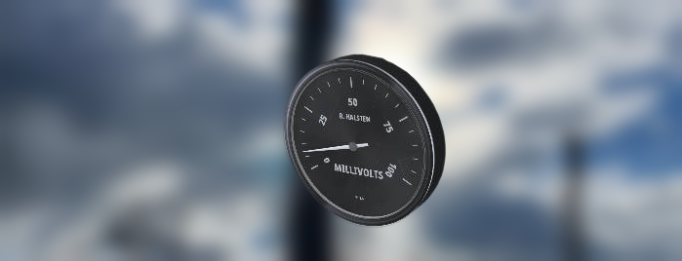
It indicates 7.5
